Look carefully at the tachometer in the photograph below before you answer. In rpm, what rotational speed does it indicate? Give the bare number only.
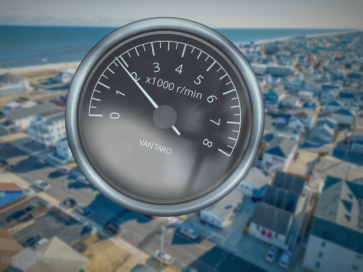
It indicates 1875
